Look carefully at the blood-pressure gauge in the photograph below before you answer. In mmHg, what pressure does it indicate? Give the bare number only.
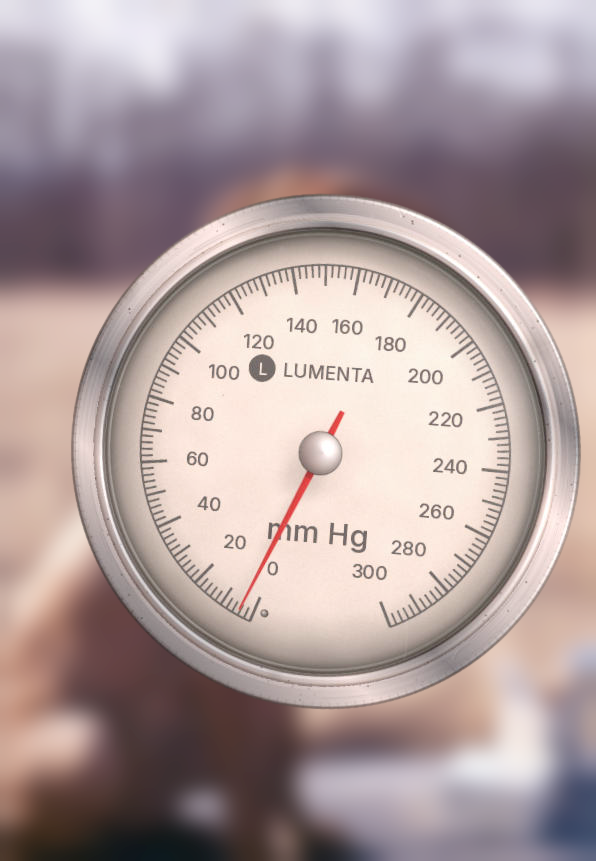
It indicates 4
